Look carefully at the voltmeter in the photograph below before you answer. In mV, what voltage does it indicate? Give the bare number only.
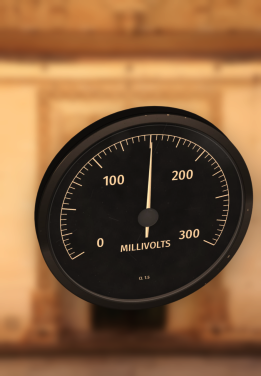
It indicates 150
